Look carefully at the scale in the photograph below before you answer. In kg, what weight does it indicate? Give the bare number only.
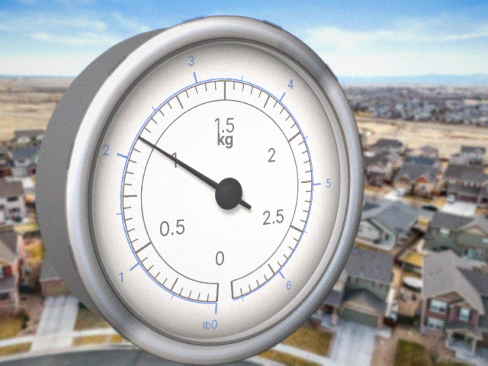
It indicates 1
